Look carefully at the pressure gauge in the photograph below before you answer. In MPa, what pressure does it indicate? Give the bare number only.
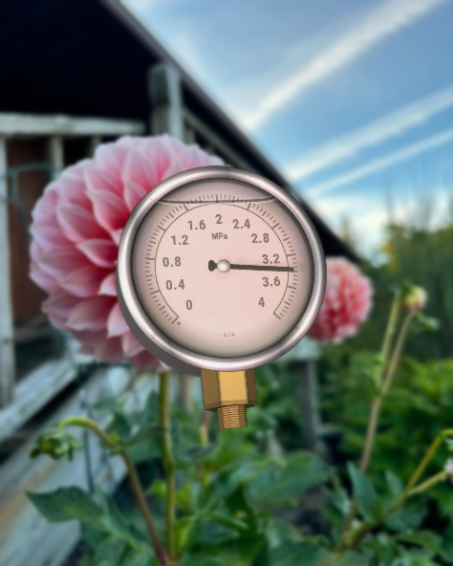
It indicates 3.4
